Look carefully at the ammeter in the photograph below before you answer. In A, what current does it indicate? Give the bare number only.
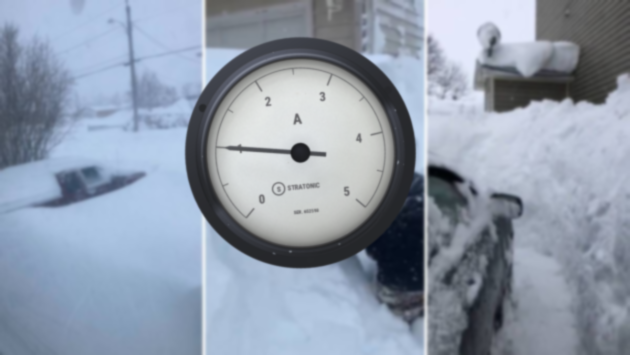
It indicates 1
